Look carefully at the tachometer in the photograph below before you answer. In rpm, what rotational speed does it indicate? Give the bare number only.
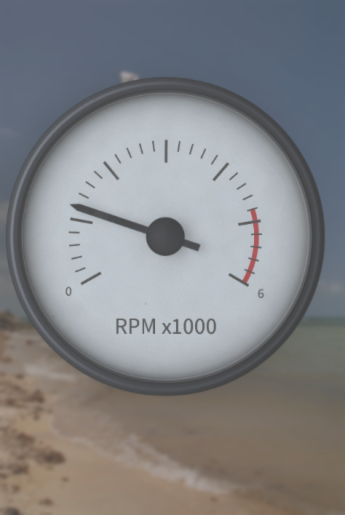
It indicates 1200
